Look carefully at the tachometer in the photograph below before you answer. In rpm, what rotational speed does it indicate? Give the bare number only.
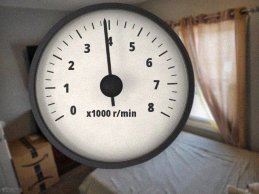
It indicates 3875
